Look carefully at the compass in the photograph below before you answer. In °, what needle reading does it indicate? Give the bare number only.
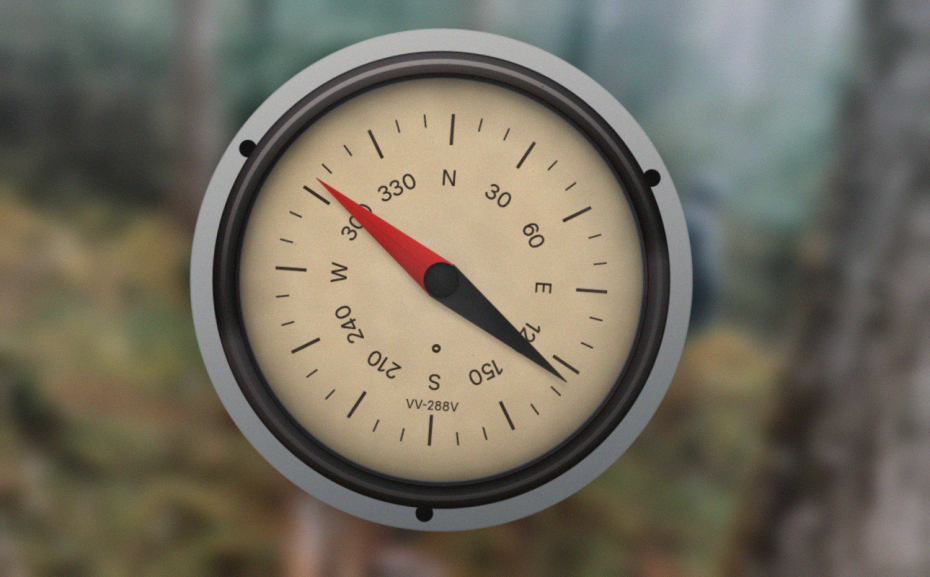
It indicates 305
